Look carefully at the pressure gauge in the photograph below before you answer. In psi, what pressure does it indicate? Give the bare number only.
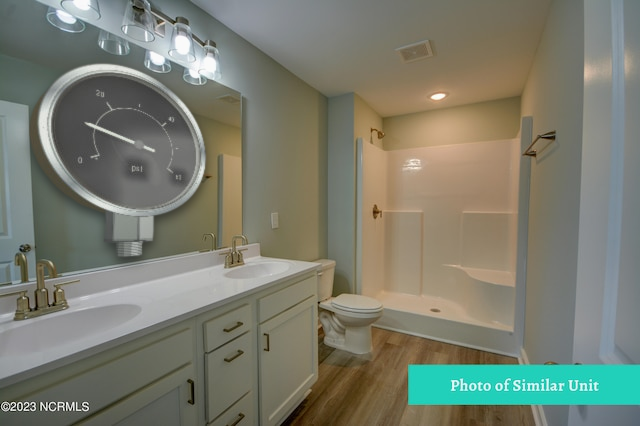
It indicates 10
